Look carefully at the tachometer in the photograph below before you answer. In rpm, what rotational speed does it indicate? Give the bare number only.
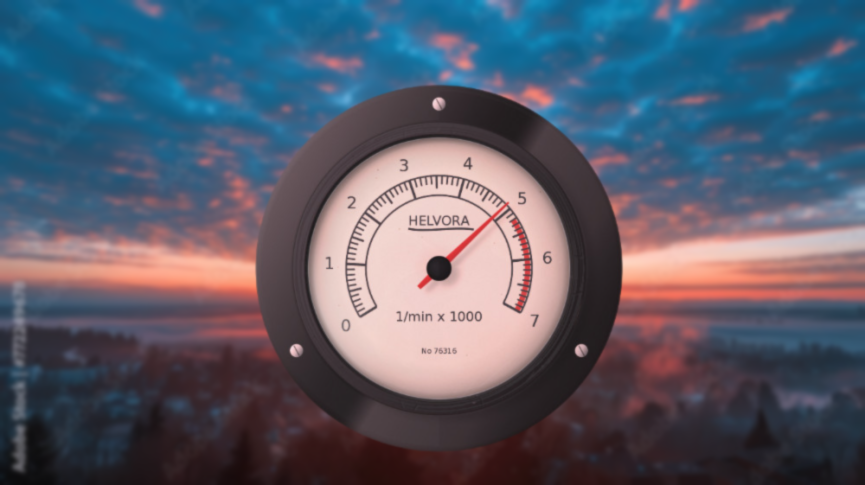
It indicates 4900
